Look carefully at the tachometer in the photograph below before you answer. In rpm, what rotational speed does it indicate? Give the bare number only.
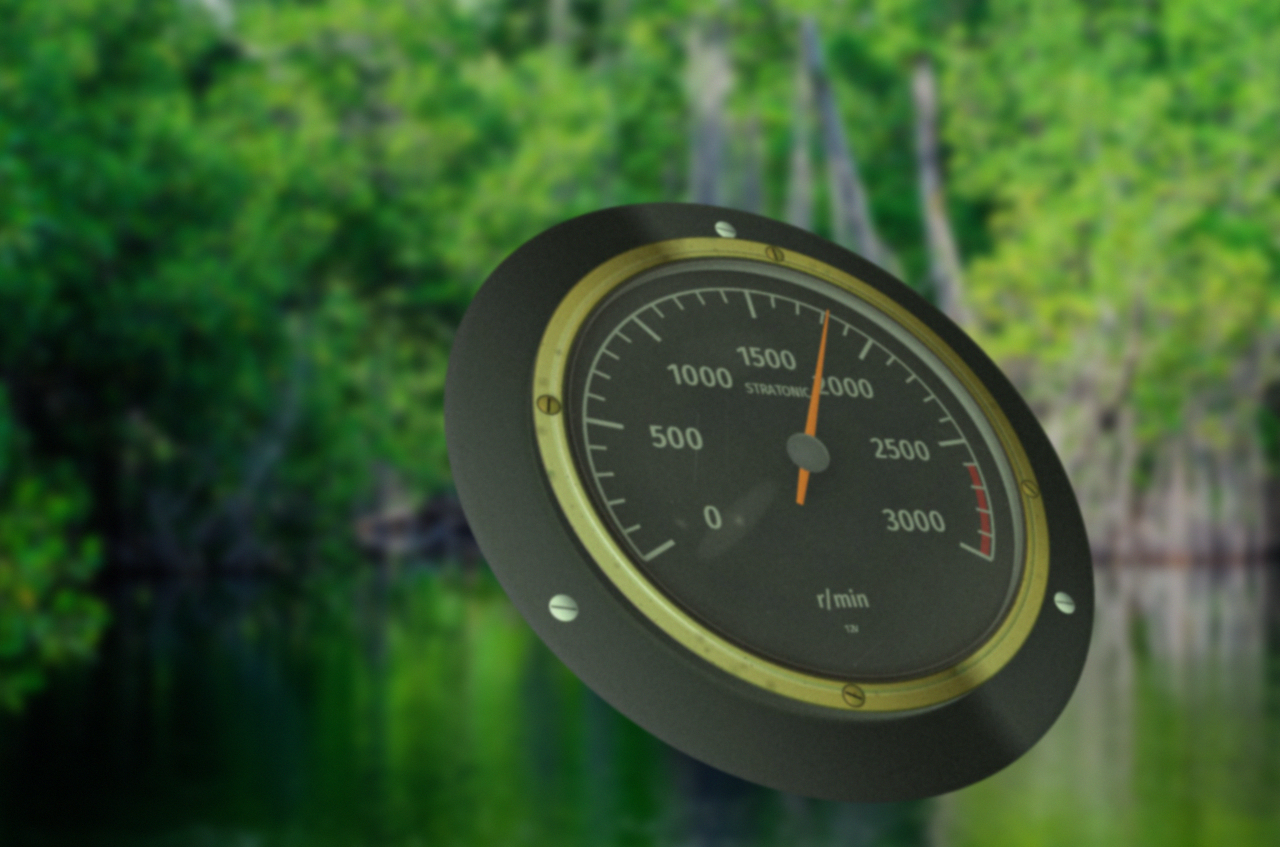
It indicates 1800
